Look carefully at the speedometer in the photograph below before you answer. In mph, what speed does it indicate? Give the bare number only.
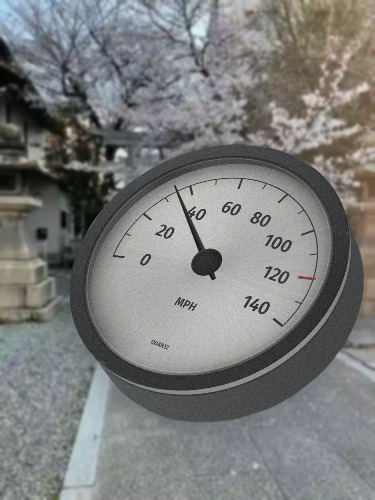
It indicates 35
